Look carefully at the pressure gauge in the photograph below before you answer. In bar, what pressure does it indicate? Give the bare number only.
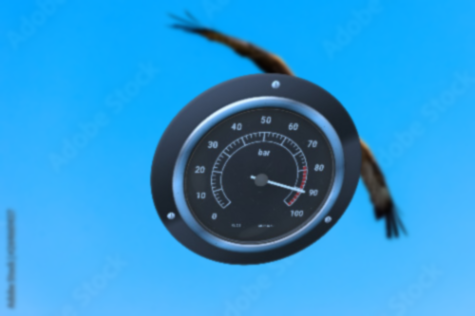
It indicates 90
